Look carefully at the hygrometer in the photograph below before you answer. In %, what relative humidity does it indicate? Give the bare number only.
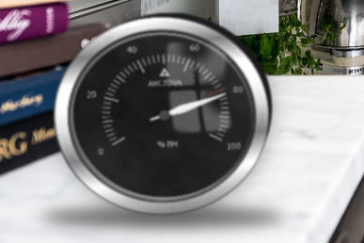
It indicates 80
